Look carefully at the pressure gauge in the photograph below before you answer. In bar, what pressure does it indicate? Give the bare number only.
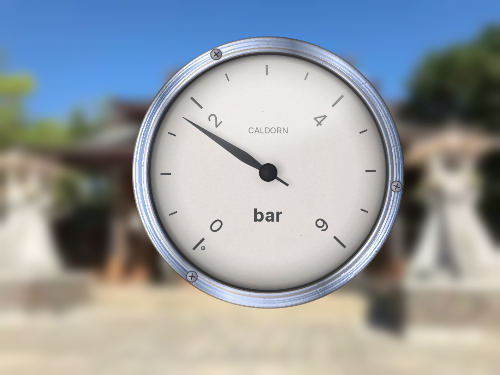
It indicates 1.75
